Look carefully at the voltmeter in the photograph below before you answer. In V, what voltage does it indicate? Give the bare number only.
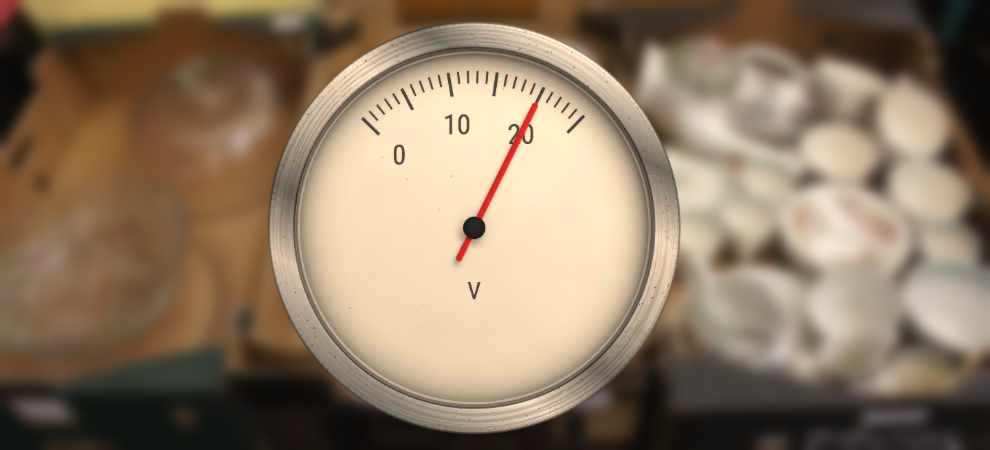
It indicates 20
